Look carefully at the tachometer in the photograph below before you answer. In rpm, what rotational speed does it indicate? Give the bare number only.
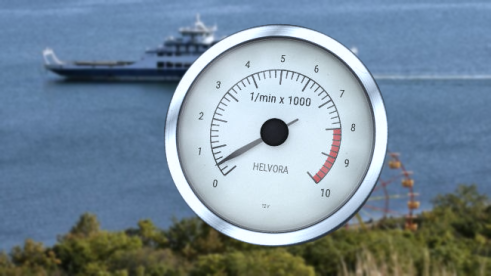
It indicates 400
